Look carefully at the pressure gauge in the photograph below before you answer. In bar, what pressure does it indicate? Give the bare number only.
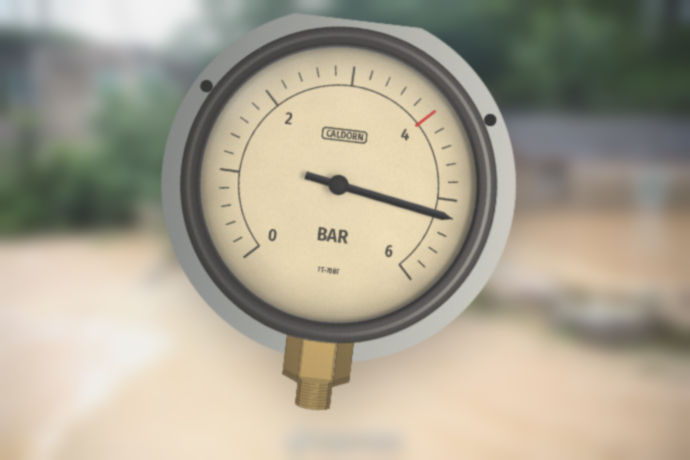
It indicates 5.2
